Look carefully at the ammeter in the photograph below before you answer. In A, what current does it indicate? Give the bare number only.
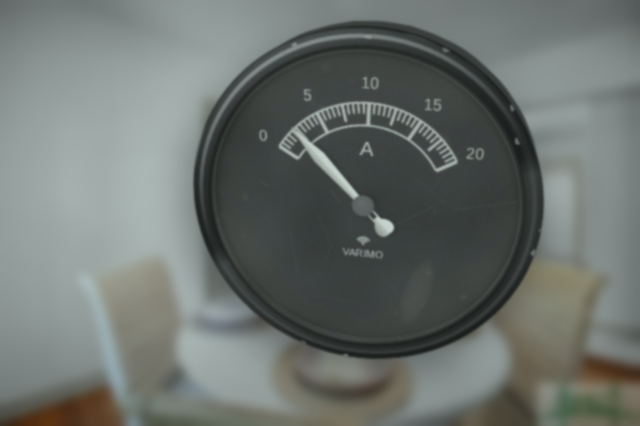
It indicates 2.5
